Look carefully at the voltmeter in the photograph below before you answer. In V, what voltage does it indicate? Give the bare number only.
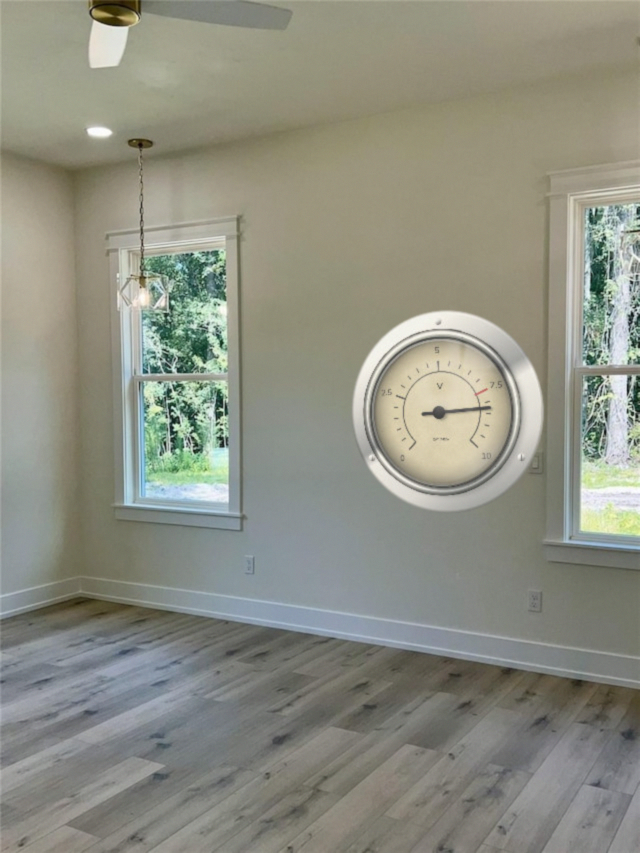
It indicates 8.25
